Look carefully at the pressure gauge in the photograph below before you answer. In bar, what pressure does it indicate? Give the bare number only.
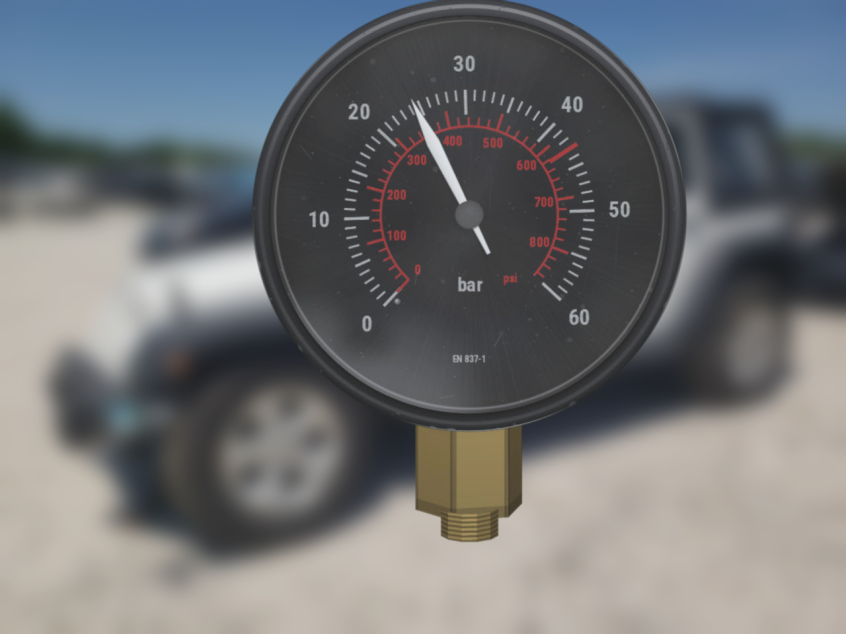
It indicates 24.5
